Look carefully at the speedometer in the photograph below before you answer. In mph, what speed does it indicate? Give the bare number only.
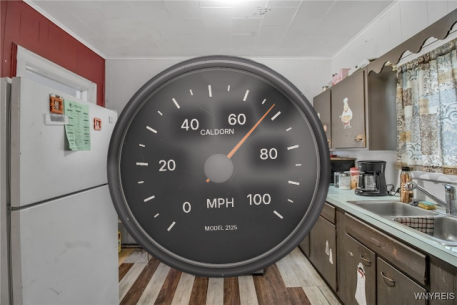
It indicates 67.5
